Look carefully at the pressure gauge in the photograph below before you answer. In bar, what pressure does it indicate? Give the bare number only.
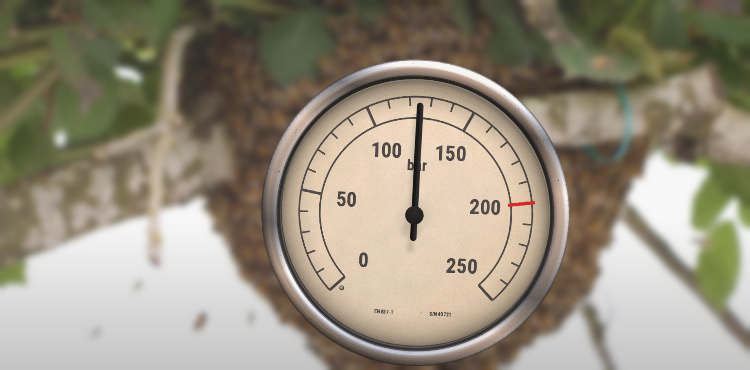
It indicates 125
